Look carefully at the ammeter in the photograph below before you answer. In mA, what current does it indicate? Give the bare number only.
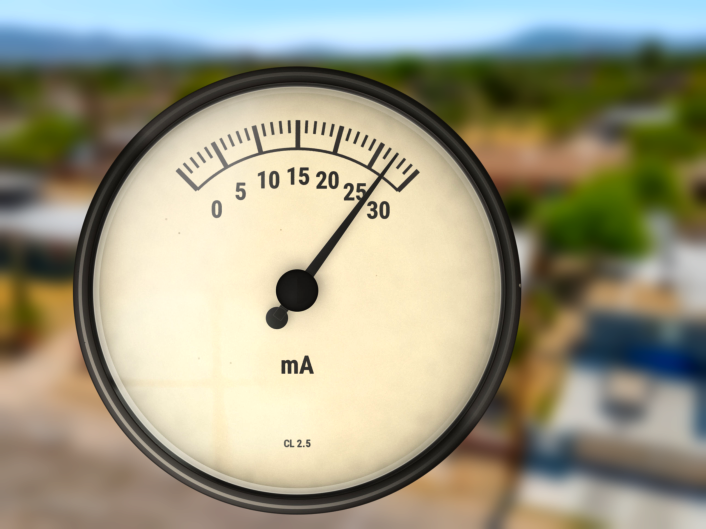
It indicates 27
